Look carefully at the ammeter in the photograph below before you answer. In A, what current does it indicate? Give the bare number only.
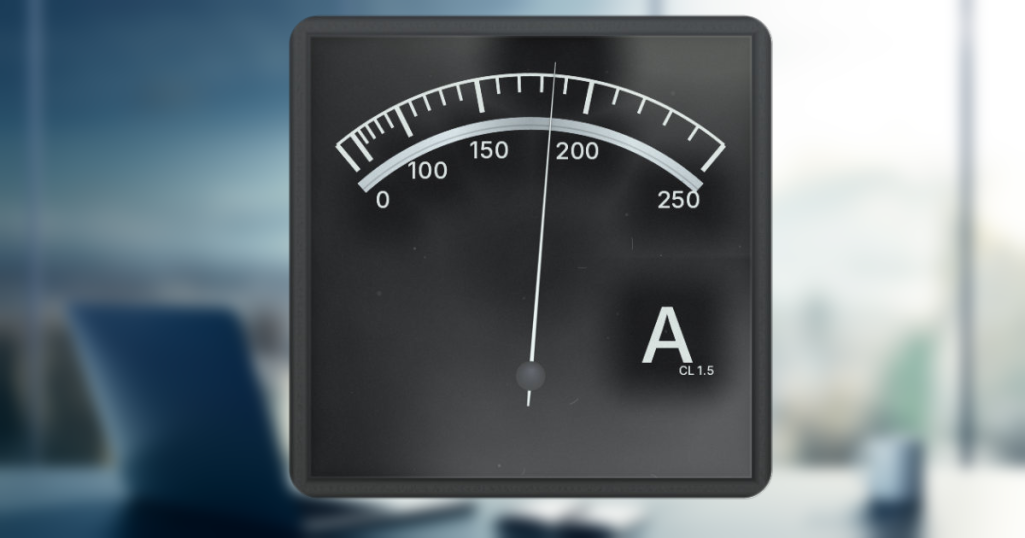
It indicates 185
